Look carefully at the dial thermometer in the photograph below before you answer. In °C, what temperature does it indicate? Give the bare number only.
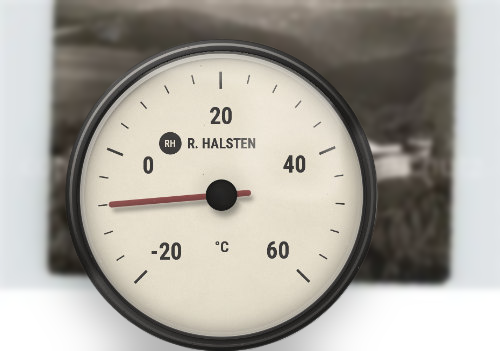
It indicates -8
